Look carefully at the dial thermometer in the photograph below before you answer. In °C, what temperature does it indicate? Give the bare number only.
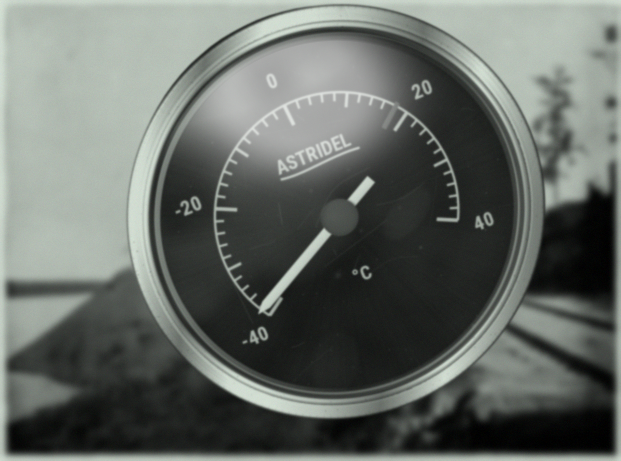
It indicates -38
